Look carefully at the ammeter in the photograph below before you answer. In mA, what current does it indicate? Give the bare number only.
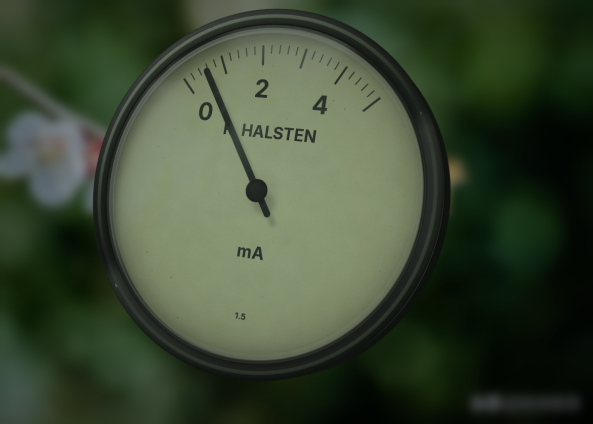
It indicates 0.6
